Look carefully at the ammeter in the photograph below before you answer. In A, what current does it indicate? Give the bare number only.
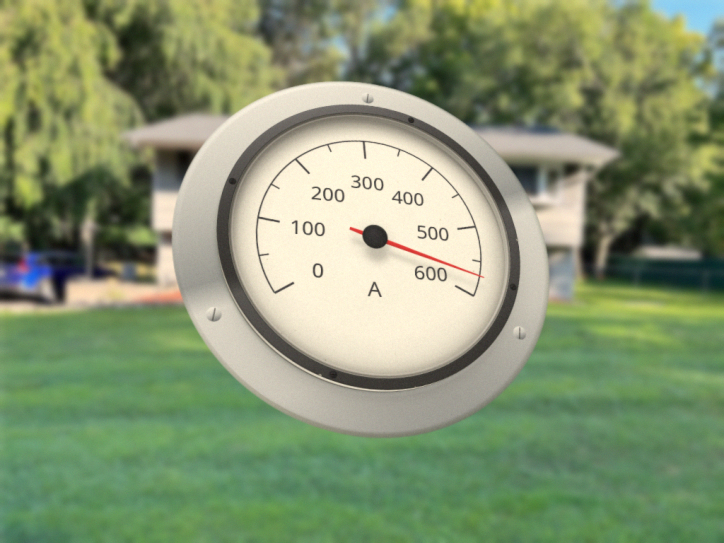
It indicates 575
